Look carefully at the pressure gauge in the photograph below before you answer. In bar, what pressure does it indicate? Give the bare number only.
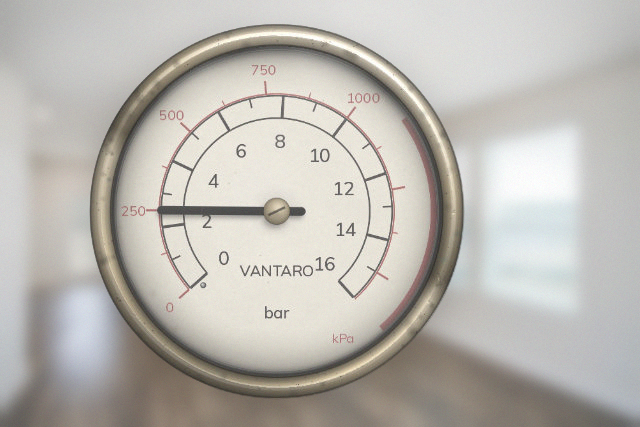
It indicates 2.5
